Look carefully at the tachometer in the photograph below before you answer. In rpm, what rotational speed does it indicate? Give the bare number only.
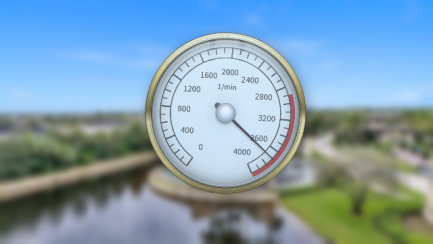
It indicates 3700
